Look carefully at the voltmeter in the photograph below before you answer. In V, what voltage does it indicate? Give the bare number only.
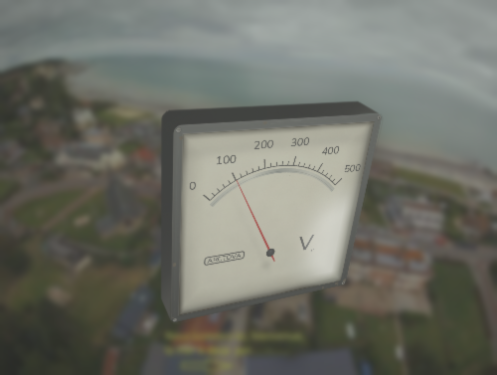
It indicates 100
